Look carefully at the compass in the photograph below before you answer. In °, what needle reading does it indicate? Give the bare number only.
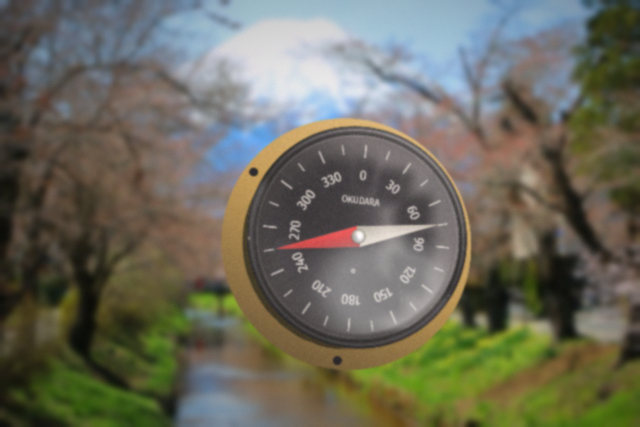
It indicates 255
